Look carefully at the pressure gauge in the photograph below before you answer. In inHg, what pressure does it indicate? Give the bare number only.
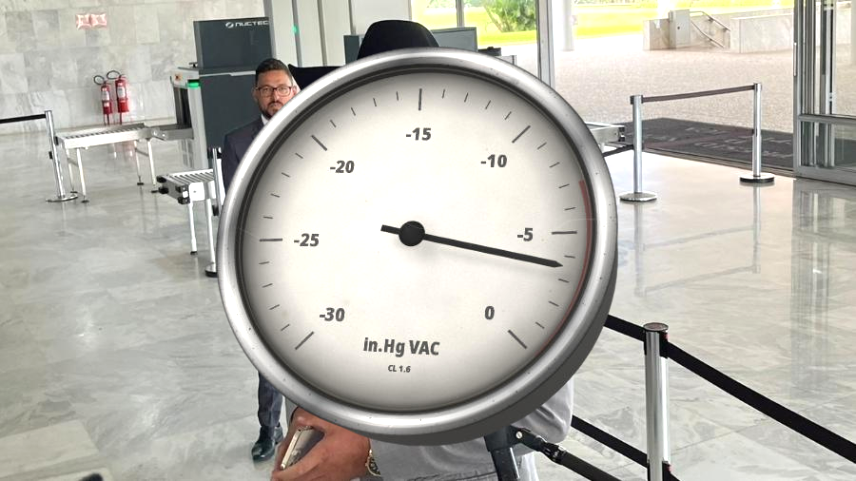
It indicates -3.5
